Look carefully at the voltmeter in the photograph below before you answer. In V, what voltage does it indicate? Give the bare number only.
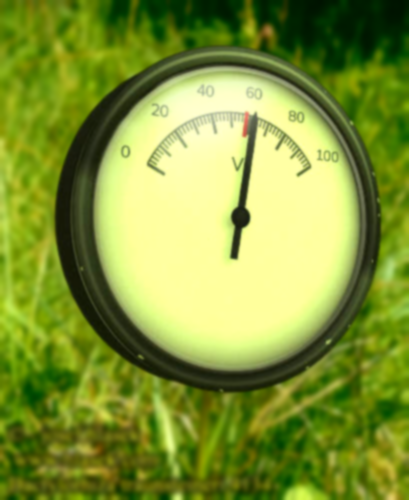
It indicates 60
